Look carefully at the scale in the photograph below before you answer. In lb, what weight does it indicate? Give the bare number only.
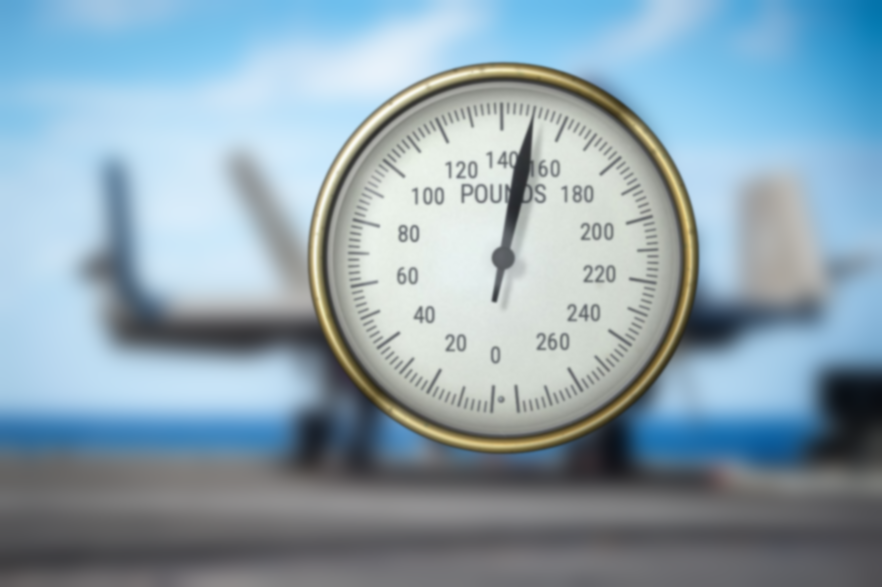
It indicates 150
